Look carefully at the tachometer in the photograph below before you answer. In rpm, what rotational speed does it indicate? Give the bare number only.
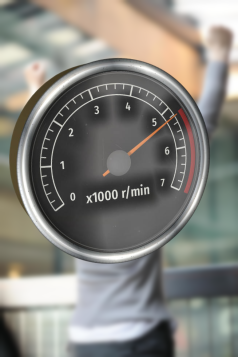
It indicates 5200
